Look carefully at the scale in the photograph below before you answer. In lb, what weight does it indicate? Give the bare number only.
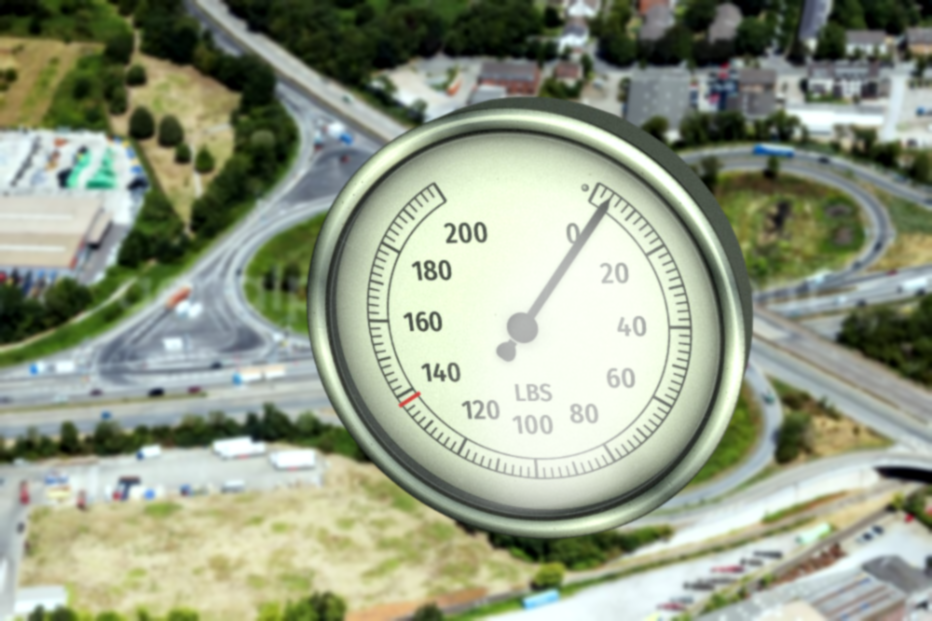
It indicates 4
